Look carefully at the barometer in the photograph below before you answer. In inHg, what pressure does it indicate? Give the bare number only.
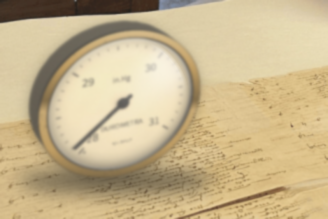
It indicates 28.1
